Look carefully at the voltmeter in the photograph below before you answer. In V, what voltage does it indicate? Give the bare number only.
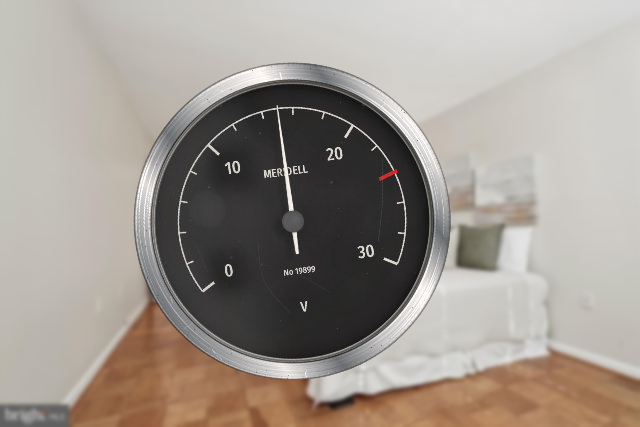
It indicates 15
